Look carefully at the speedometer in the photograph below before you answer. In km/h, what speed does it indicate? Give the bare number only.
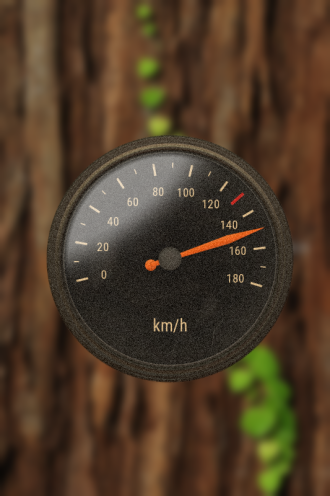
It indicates 150
